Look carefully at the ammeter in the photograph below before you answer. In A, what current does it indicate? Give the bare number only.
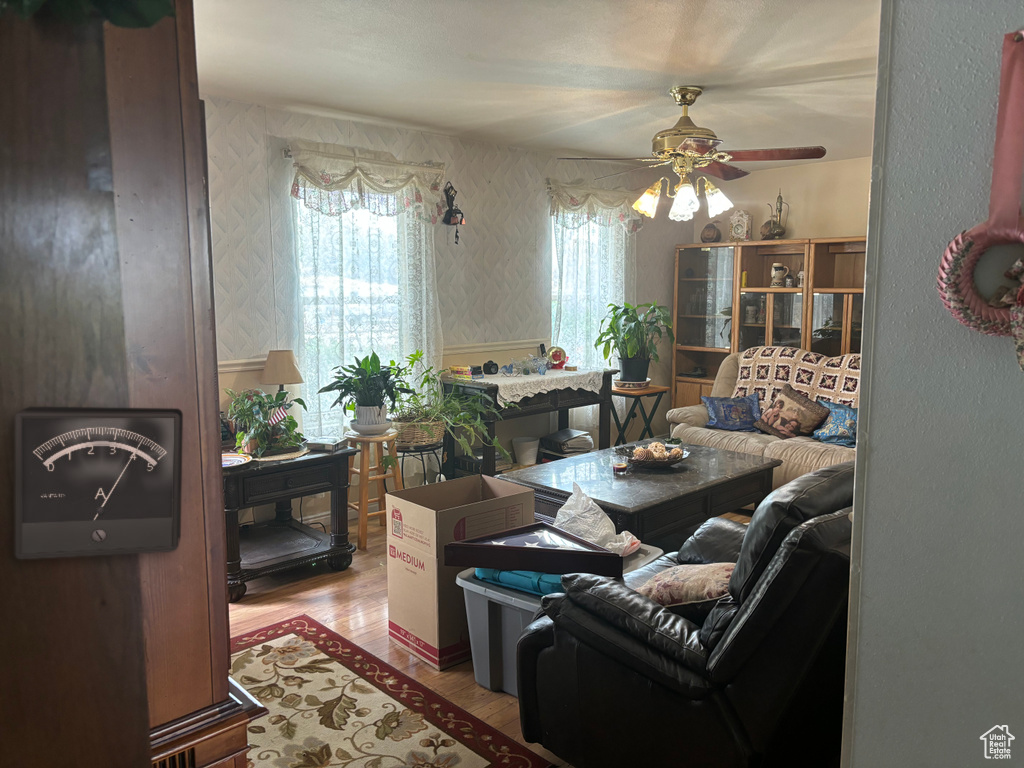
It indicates 4
